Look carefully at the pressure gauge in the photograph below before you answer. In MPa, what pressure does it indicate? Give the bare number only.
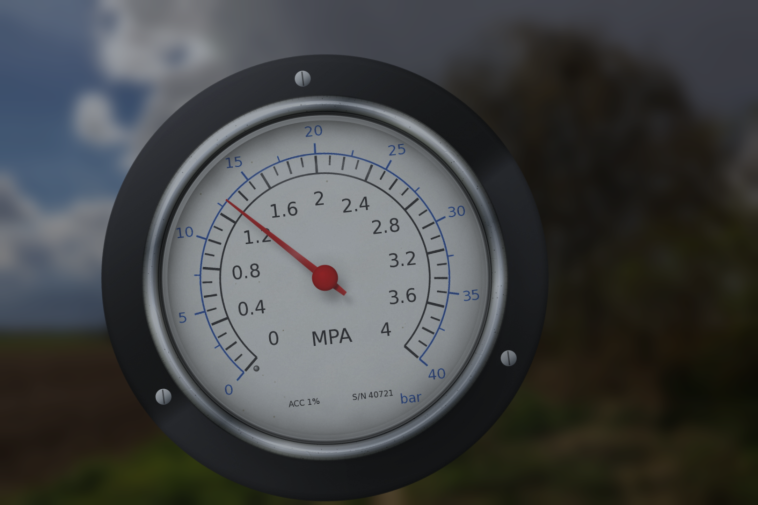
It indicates 1.3
